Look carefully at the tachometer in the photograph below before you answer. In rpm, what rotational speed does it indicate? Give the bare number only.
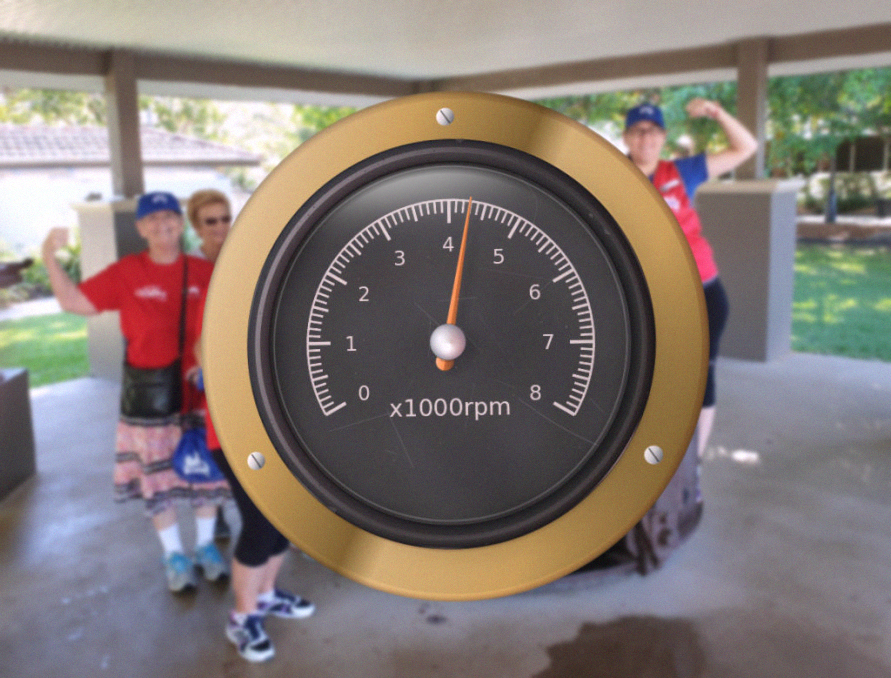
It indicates 4300
